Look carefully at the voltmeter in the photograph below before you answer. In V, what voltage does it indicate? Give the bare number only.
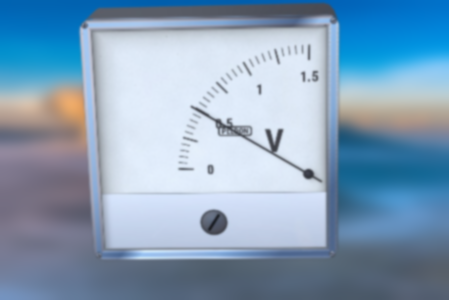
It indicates 0.5
